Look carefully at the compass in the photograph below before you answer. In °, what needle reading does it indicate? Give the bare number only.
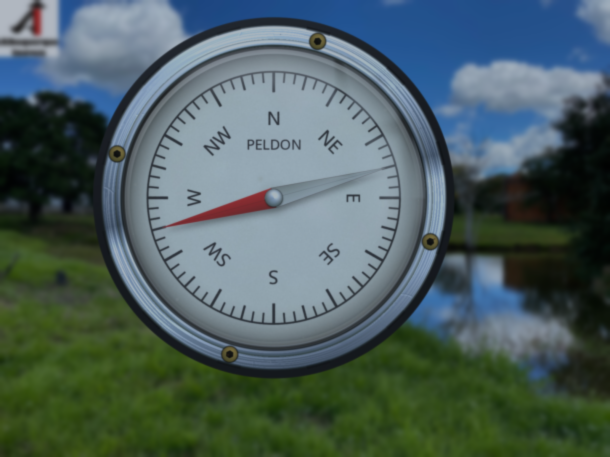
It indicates 255
